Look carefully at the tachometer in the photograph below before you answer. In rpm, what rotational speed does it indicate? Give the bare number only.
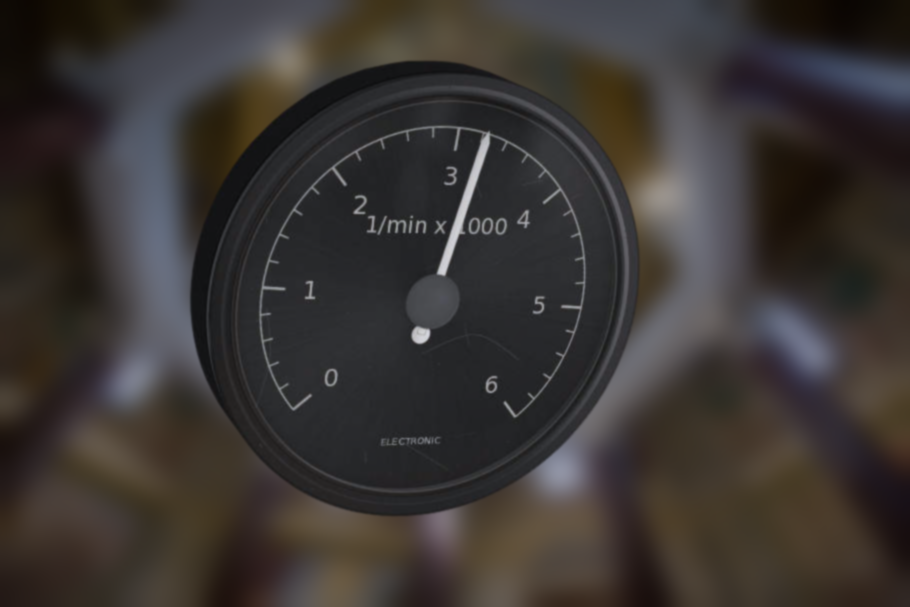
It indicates 3200
